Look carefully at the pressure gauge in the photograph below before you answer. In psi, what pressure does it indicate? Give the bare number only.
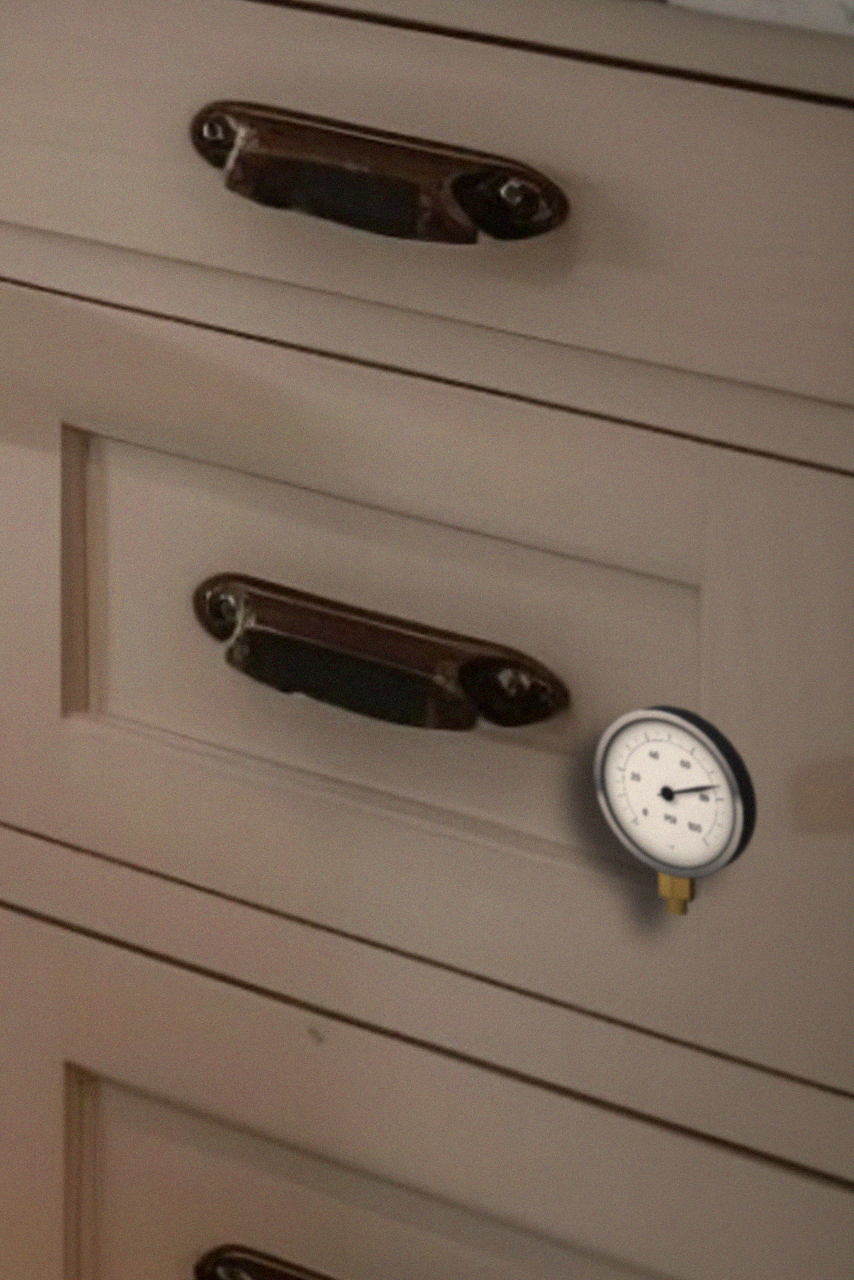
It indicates 75
